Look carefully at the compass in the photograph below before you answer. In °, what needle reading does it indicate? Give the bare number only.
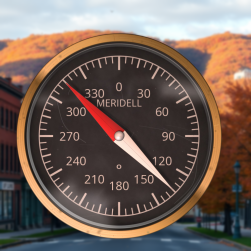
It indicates 315
